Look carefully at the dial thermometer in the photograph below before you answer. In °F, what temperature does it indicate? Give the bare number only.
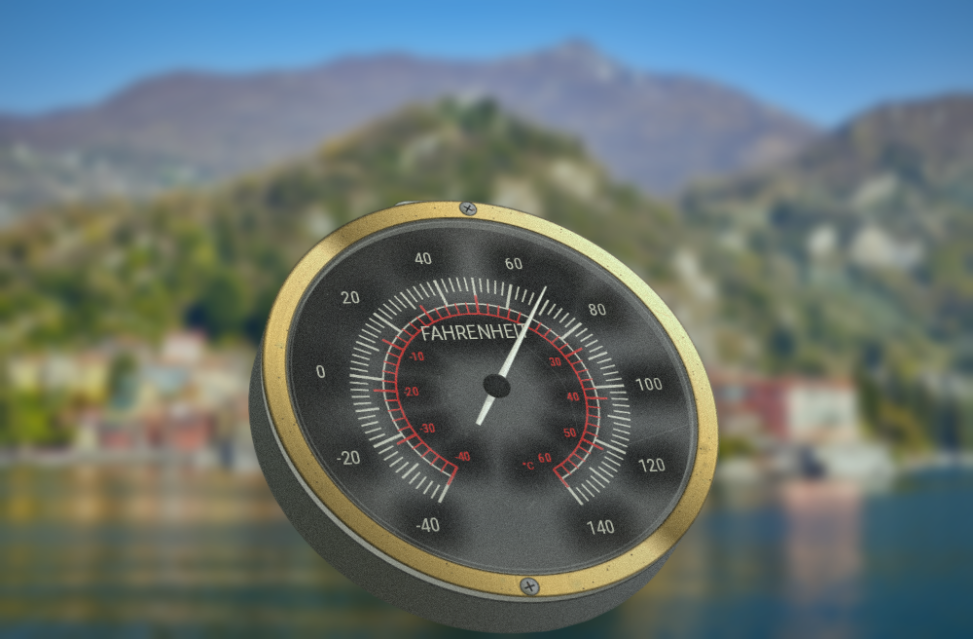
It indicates 68
